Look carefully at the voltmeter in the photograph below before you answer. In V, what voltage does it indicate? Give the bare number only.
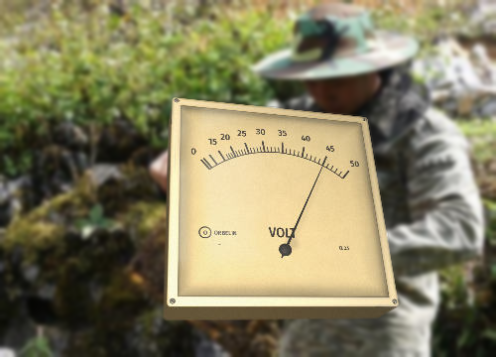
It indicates 45
